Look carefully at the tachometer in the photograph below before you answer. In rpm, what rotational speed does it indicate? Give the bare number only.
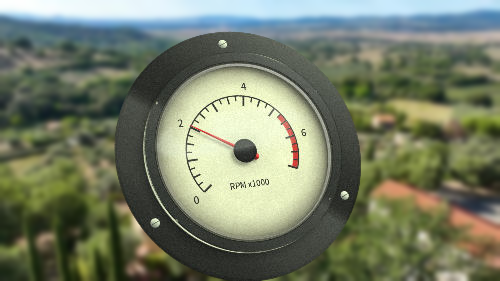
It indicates 2000
